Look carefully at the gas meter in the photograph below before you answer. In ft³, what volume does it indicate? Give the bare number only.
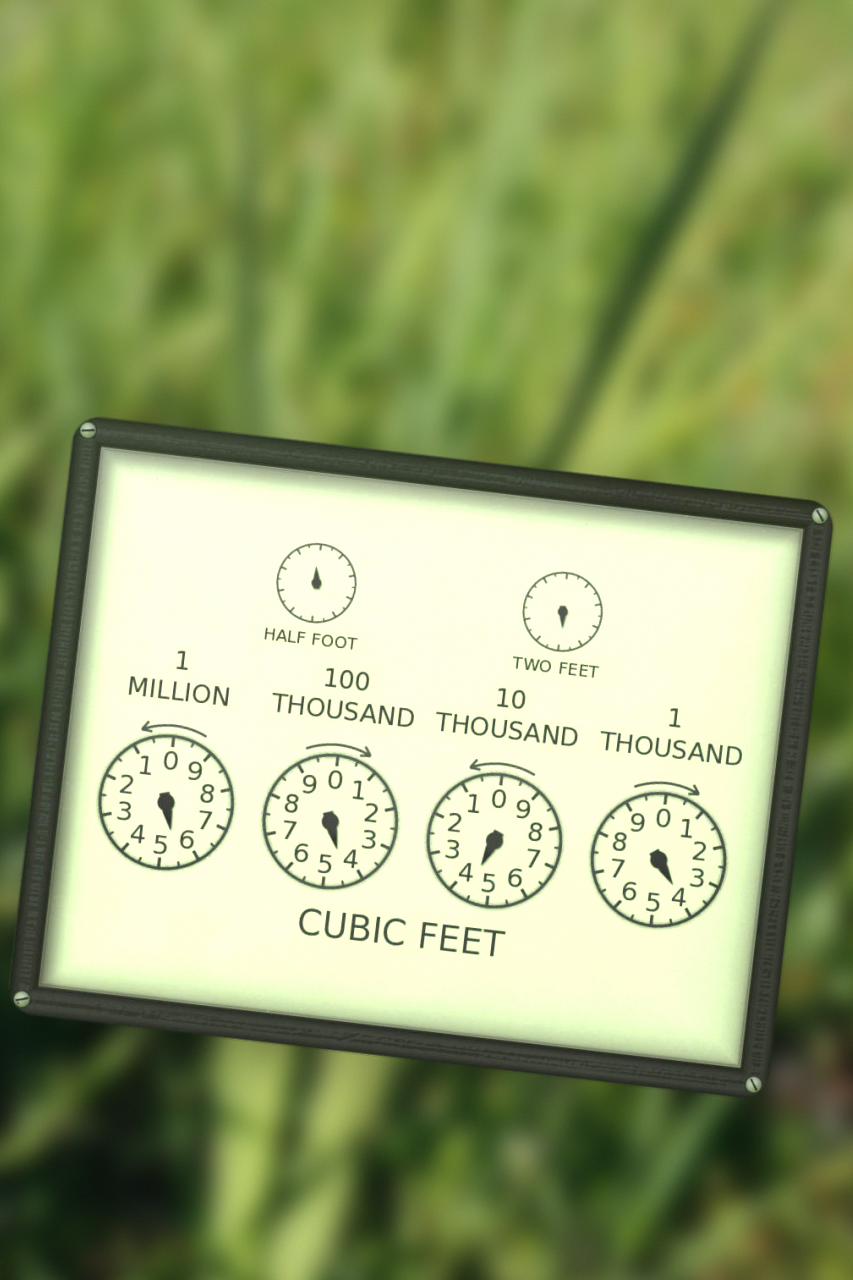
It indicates 544400
